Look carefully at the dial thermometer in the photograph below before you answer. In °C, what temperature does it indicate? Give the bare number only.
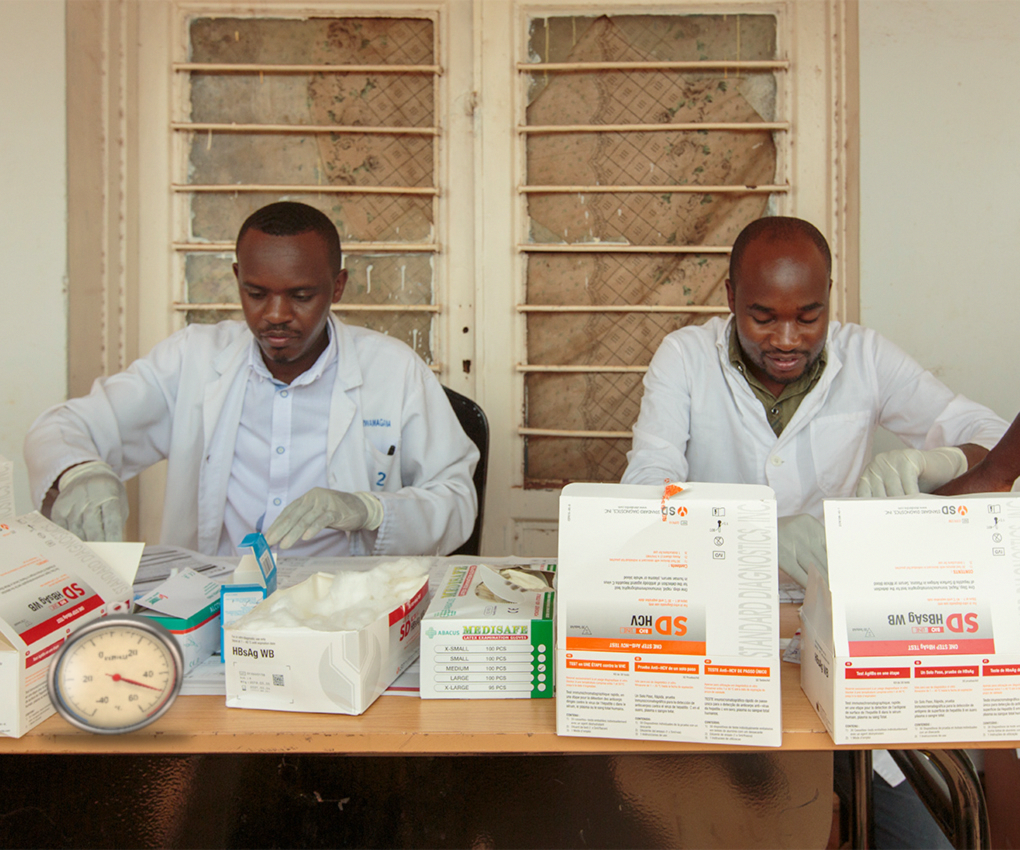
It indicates 48
